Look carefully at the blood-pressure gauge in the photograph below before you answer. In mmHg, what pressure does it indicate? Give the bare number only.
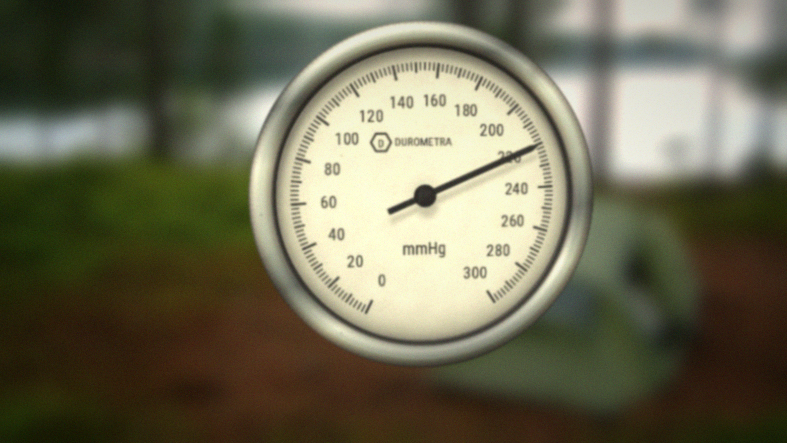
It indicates 220
